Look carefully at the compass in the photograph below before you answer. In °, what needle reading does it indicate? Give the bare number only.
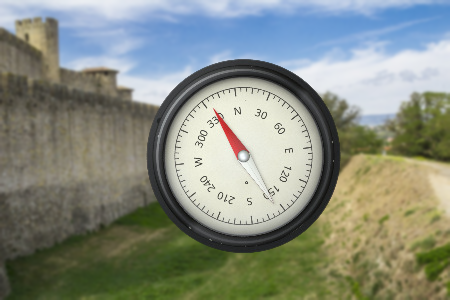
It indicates 335
